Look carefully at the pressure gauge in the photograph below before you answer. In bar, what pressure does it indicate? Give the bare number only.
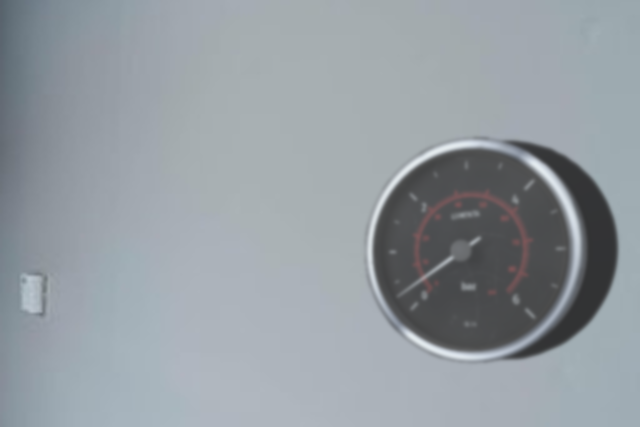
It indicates 0.25
